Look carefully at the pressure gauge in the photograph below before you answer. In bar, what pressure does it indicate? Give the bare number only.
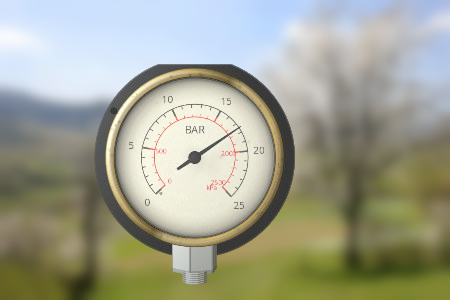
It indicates 17.5
